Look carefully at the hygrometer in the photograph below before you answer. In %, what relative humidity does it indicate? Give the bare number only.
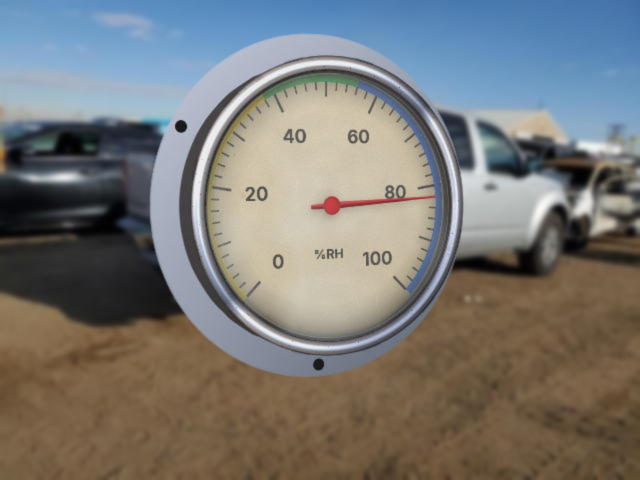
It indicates 82
